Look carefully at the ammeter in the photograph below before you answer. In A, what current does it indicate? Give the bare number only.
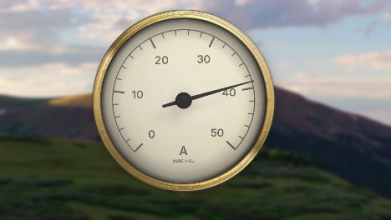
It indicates 39
